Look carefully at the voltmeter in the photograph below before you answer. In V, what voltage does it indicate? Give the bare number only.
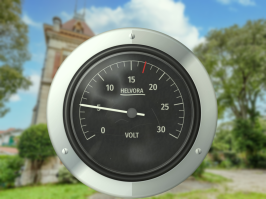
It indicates 5
